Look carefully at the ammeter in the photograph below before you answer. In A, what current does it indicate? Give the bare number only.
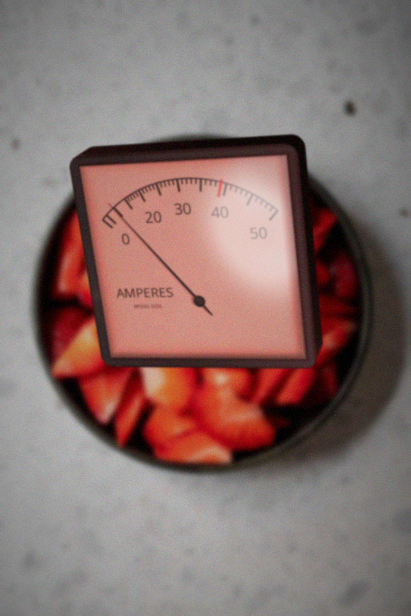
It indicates 10
